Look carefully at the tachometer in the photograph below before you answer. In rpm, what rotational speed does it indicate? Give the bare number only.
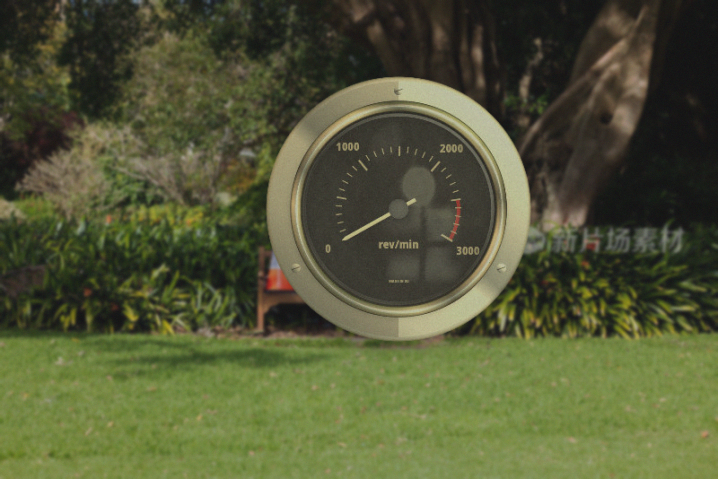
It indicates 0
